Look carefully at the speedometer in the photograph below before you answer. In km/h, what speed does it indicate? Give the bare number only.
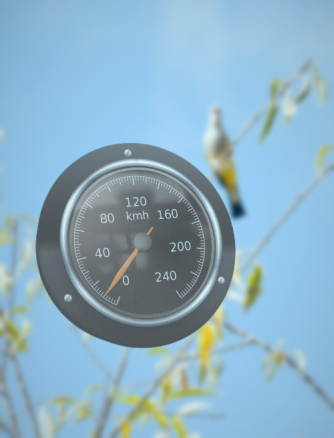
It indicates 10
